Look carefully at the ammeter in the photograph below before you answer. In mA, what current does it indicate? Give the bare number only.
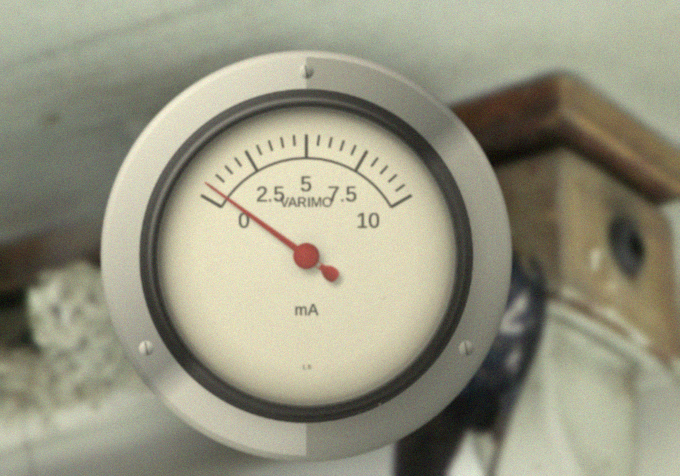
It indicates 0.5
